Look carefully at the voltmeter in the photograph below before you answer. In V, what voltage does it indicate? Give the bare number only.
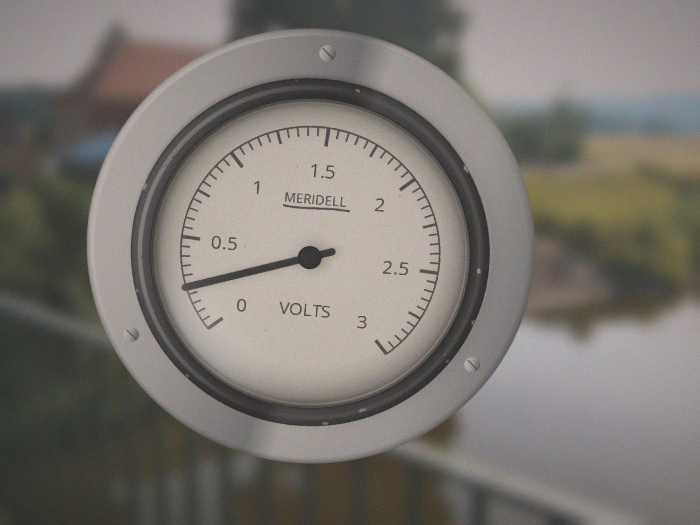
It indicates 0.25
